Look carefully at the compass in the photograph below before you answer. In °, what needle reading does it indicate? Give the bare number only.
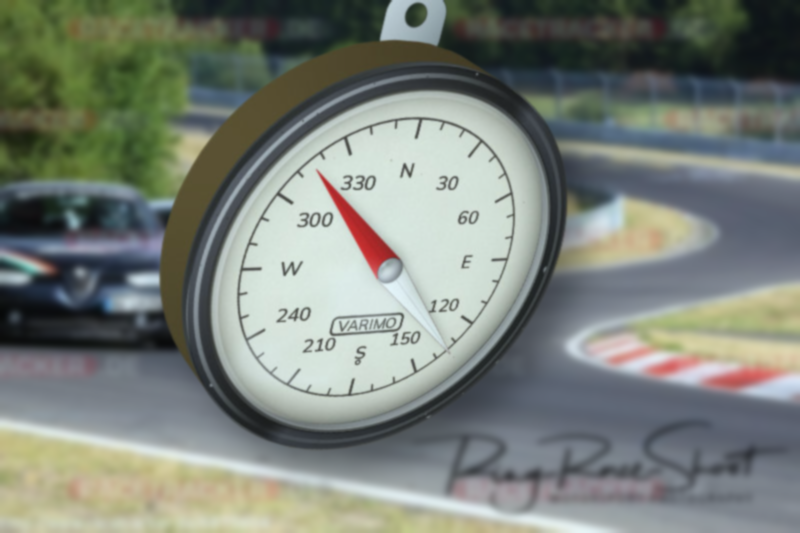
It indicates 315
